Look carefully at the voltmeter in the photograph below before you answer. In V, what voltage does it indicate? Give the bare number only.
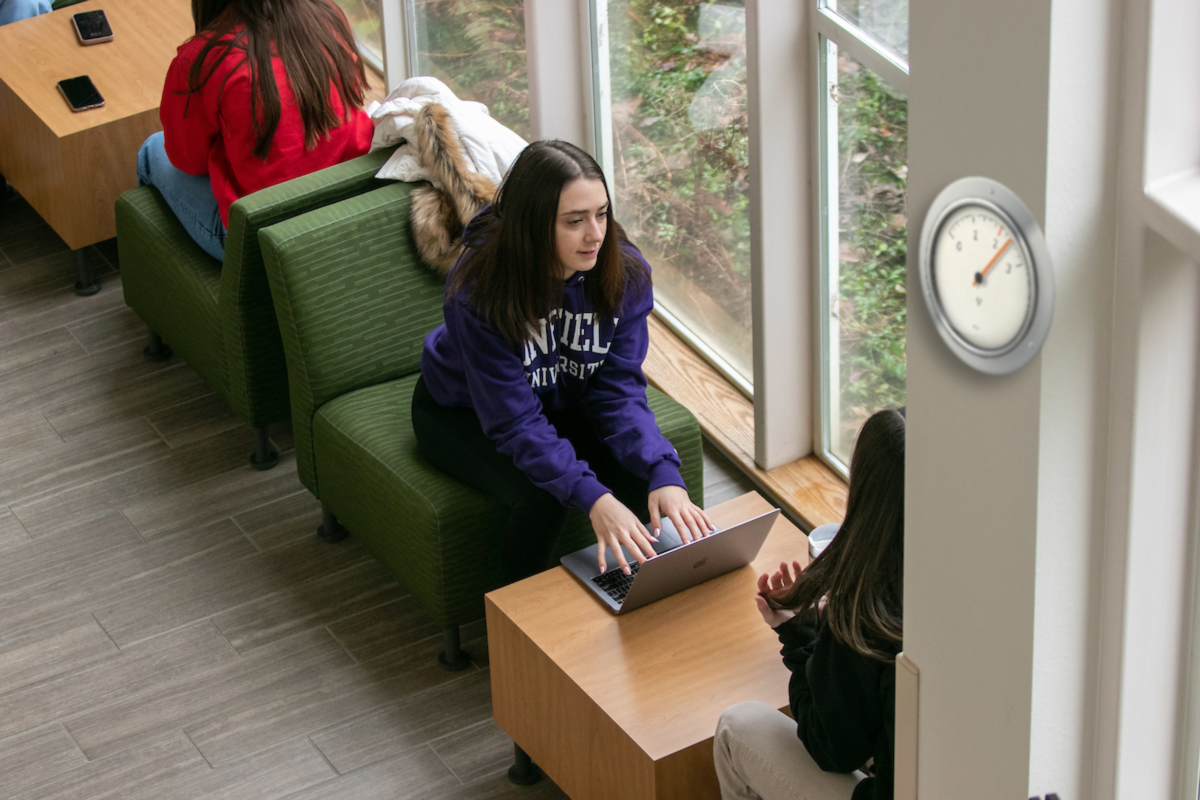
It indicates 2.4
